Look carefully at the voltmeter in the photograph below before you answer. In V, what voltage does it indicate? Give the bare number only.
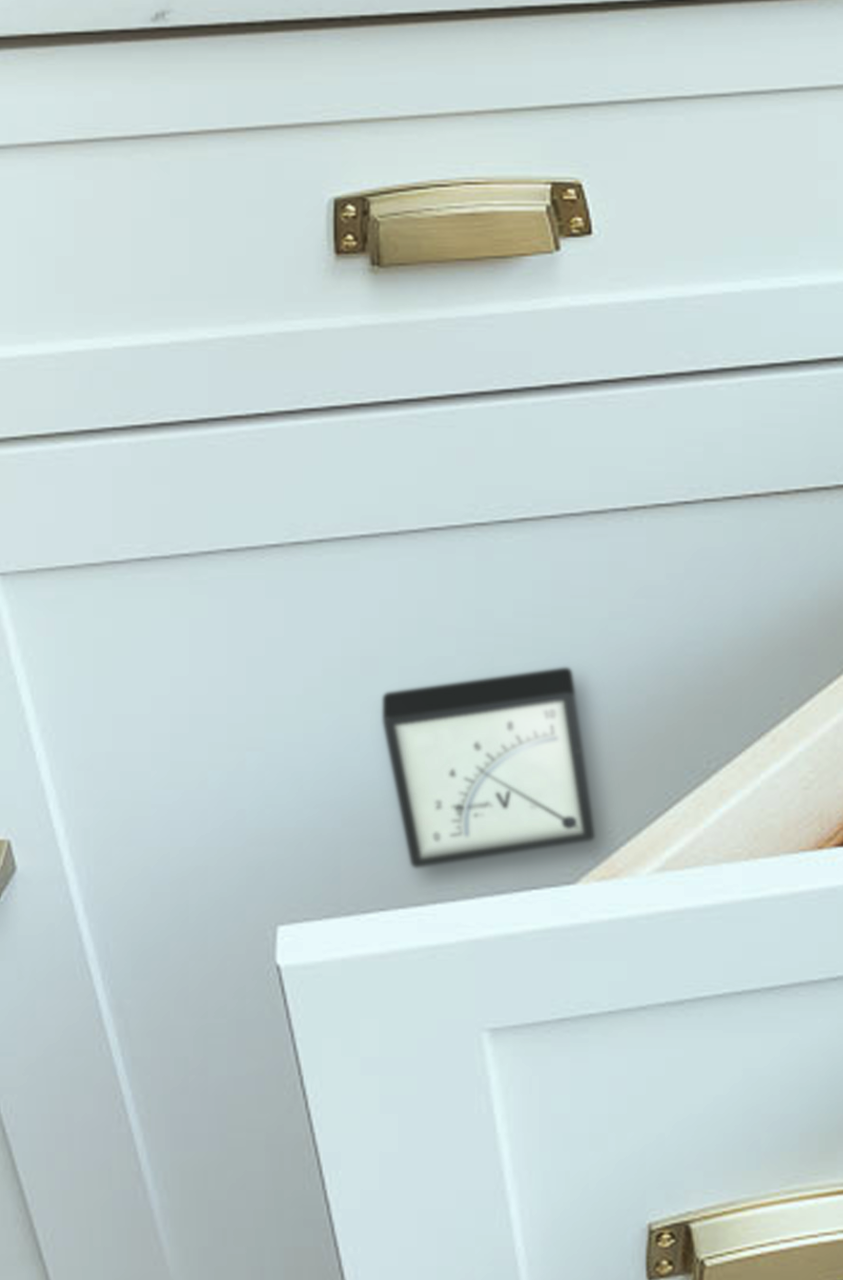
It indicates 5
